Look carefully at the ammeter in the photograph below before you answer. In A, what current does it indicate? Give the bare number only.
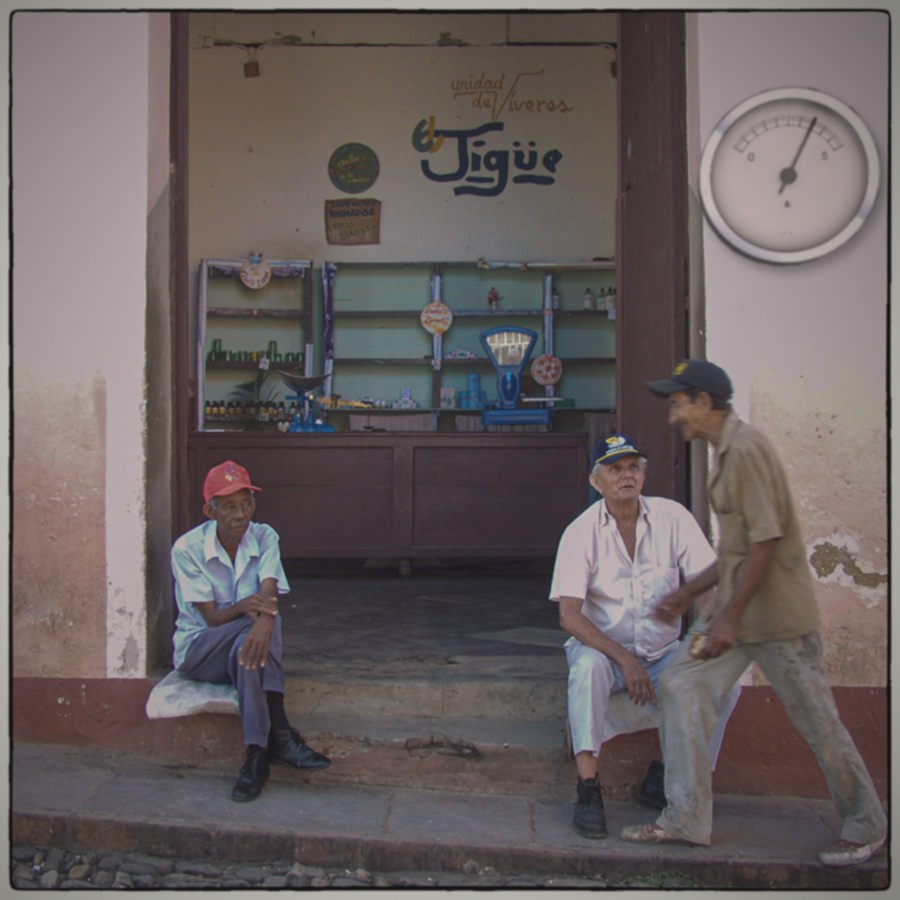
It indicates 3.5
